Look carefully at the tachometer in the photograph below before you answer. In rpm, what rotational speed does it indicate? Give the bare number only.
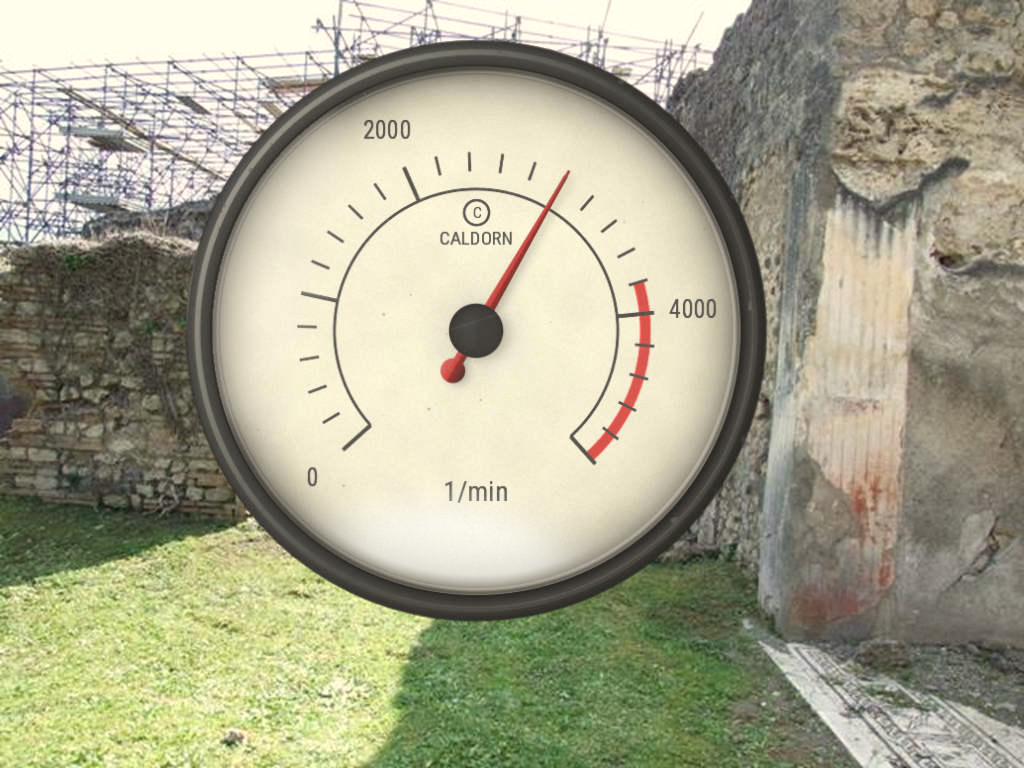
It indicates 3000
